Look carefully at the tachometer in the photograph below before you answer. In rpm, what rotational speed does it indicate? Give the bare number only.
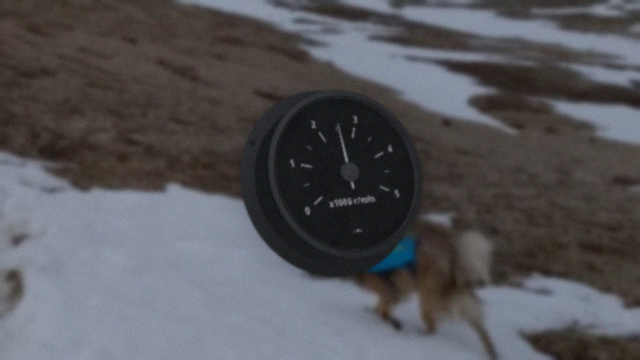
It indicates 2500
